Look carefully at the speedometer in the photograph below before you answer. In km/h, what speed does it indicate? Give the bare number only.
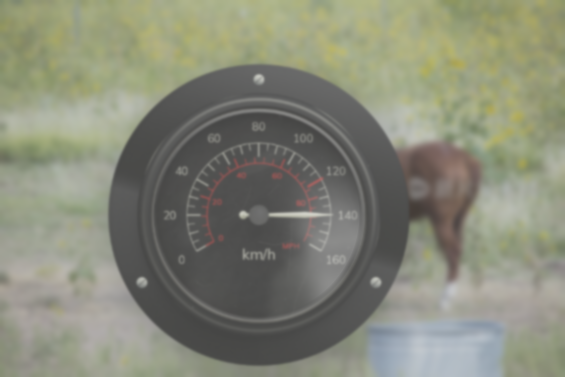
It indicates 140
